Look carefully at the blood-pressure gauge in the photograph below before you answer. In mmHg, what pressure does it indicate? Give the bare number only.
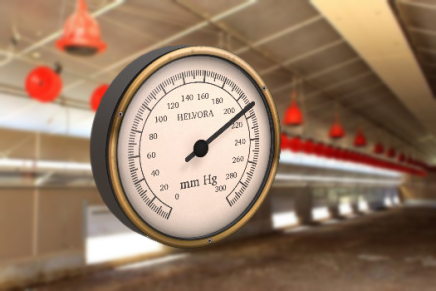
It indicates 210
